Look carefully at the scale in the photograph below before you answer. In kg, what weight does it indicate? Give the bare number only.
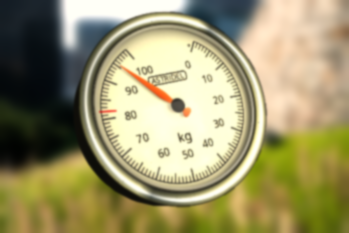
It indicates 95
